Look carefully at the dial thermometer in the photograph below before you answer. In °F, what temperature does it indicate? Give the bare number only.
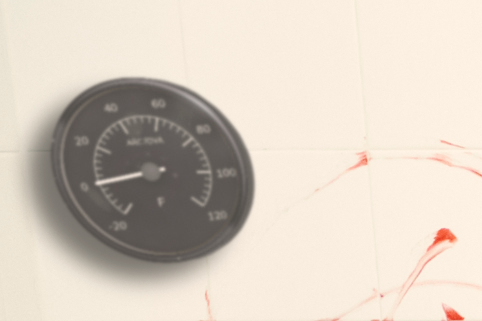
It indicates 0
